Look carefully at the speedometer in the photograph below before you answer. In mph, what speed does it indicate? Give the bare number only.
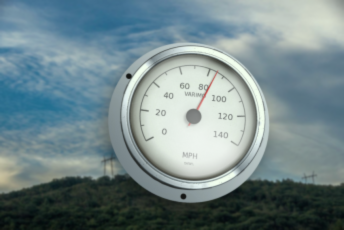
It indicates 85
